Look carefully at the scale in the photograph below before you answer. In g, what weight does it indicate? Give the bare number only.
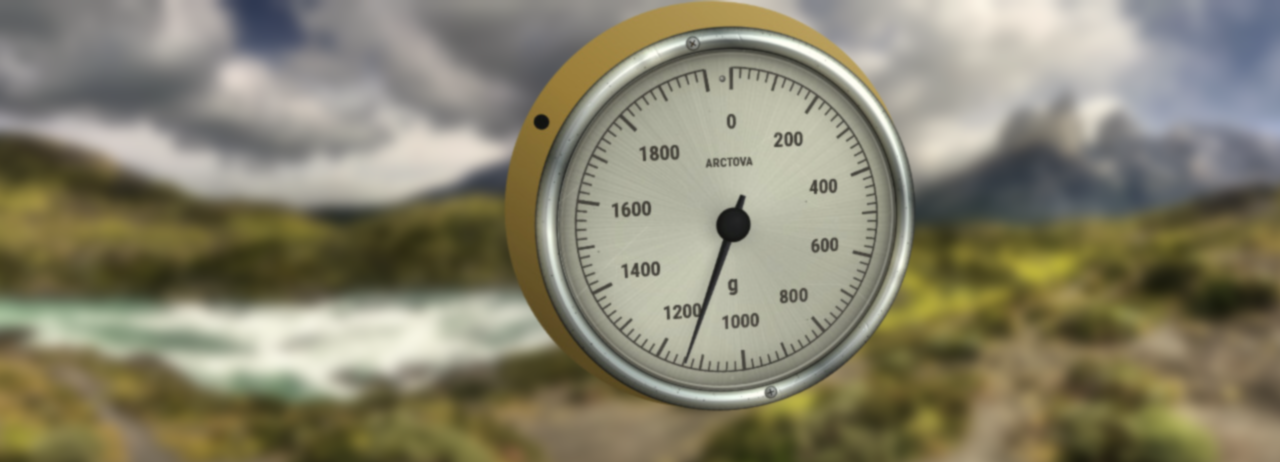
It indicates 1140
